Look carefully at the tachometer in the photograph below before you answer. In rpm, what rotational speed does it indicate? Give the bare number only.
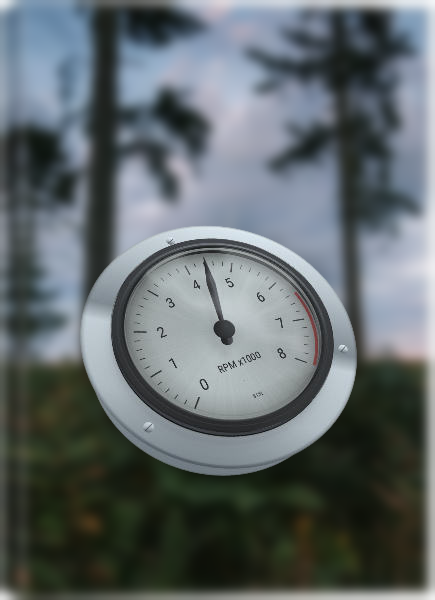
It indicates 4400
